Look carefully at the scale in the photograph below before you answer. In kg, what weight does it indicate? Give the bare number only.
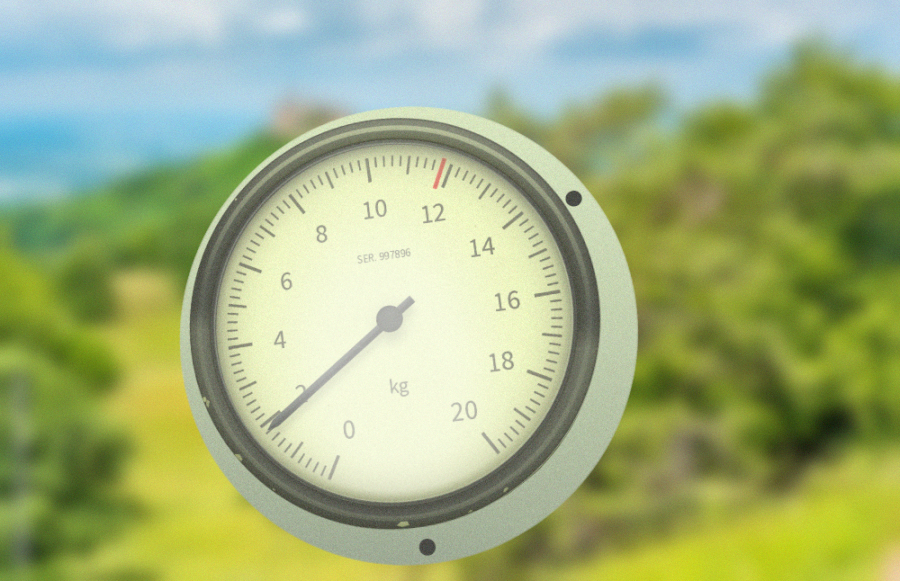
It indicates 1.8
